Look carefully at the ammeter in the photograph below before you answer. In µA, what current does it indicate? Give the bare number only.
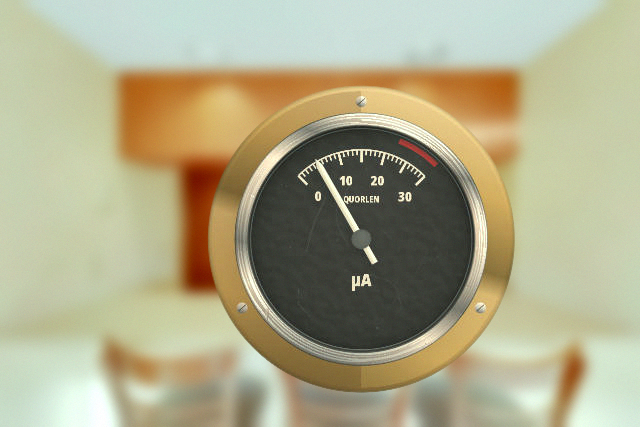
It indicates 5
